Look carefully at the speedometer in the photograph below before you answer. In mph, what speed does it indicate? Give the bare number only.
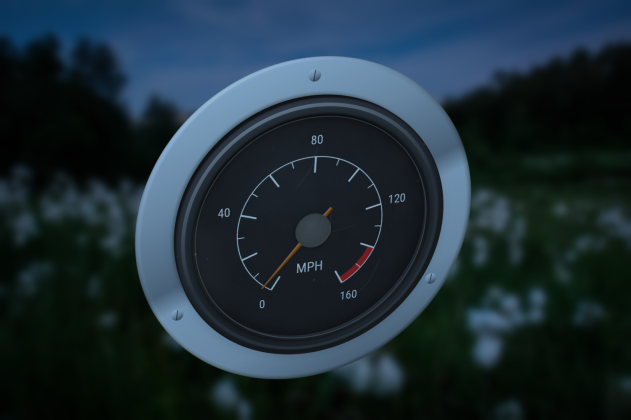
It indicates 5
